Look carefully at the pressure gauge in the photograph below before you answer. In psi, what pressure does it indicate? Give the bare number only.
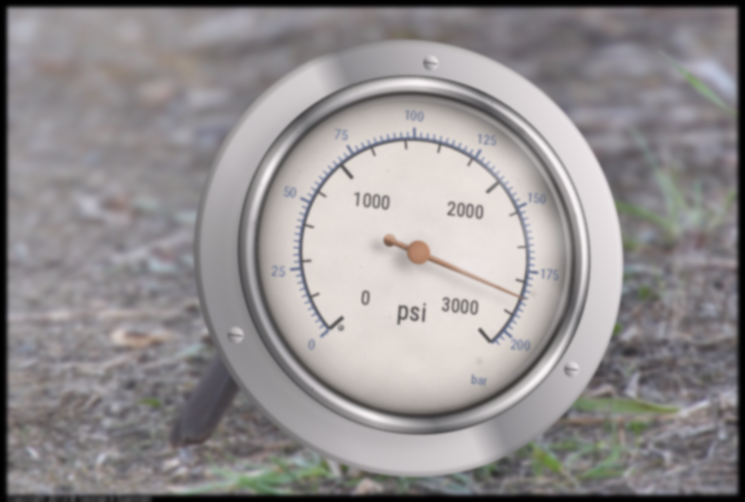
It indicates 2700
